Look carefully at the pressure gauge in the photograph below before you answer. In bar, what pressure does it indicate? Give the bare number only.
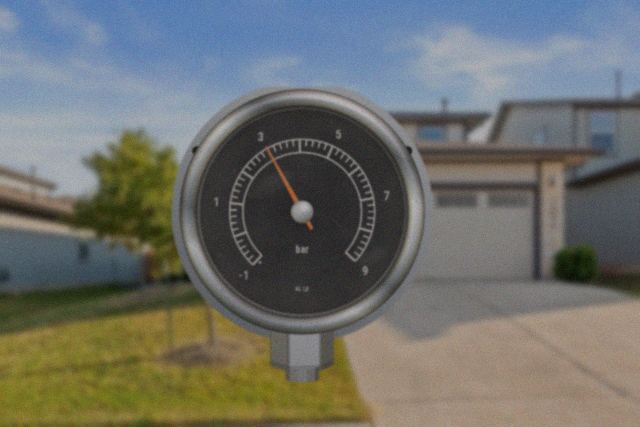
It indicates 3
